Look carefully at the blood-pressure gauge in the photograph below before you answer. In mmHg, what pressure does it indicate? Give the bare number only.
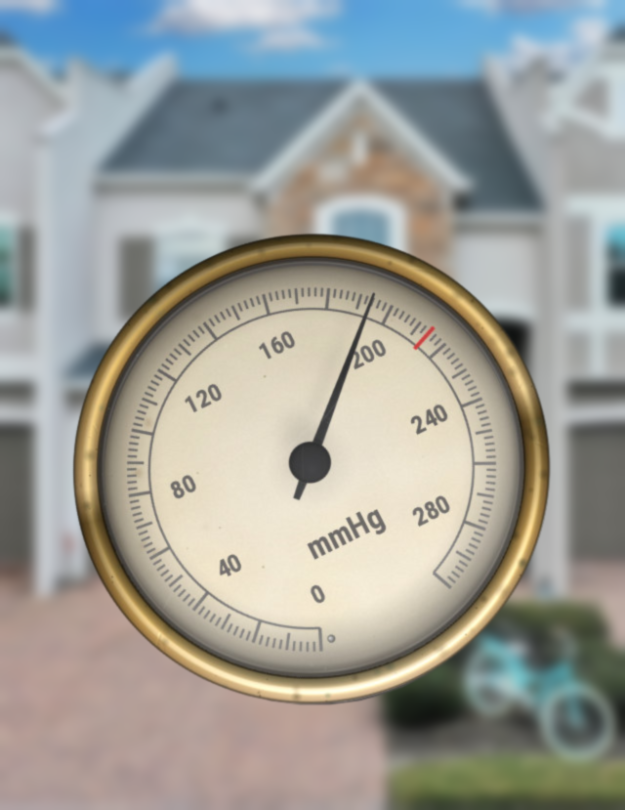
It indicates 194
